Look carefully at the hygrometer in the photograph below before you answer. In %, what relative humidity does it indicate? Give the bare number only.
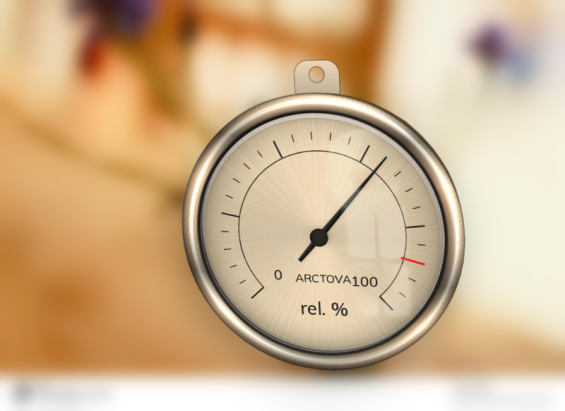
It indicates 64
